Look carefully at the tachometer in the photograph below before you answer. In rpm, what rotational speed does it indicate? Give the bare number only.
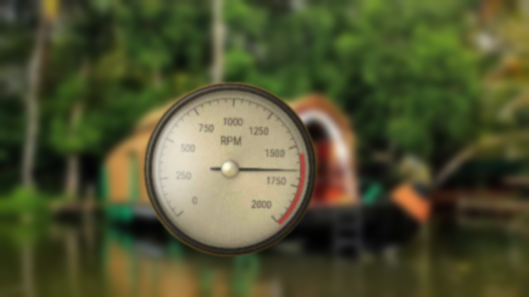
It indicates 1650
